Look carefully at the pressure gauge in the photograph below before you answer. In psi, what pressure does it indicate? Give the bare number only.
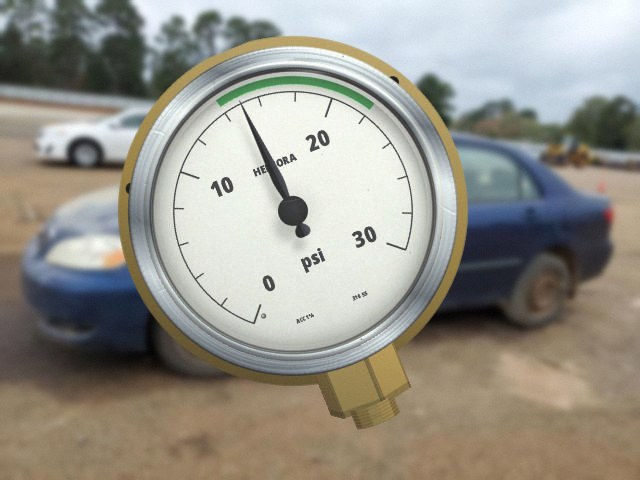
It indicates 15
